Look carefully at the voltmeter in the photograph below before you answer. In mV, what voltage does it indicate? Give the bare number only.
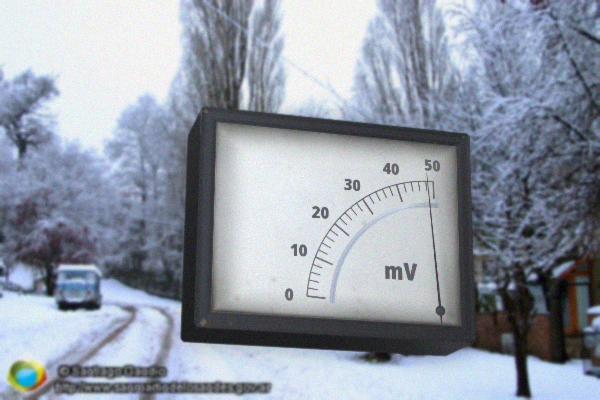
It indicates 48
